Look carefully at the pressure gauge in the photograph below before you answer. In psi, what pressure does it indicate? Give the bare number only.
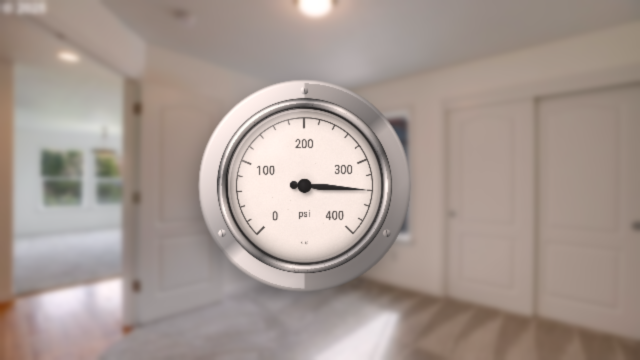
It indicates 340
